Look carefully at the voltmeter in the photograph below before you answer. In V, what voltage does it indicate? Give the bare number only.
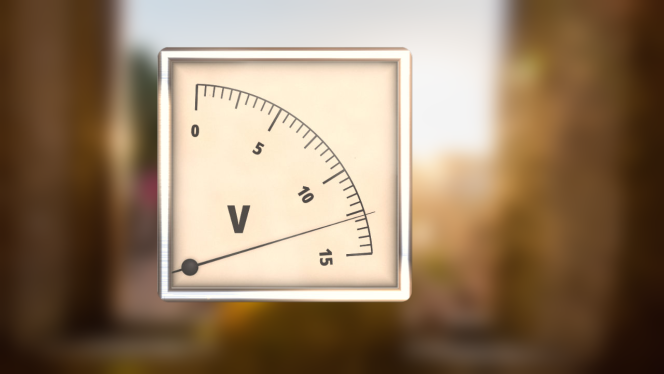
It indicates 12.75
